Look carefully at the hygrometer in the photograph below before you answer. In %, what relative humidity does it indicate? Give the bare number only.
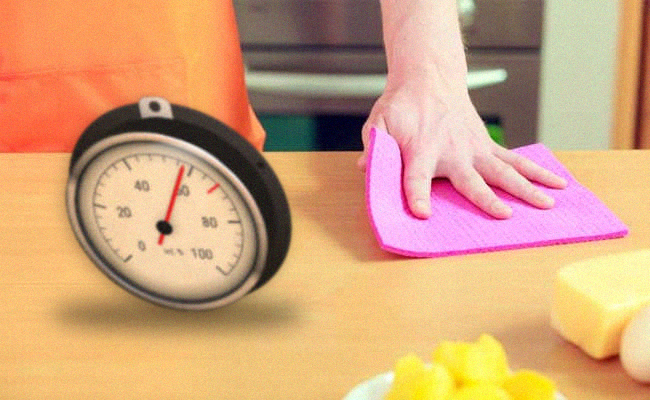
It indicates 58
